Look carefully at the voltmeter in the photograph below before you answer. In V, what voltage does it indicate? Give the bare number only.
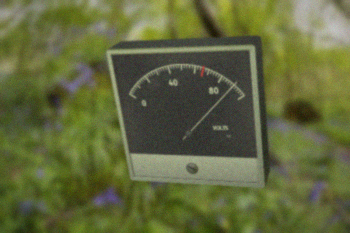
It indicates 90
